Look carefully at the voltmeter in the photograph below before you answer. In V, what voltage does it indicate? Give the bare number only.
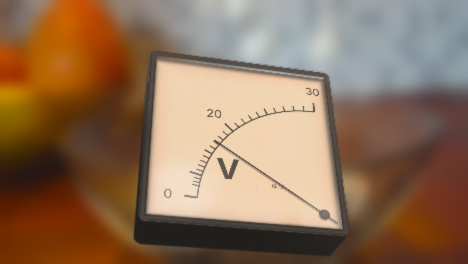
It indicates 17
